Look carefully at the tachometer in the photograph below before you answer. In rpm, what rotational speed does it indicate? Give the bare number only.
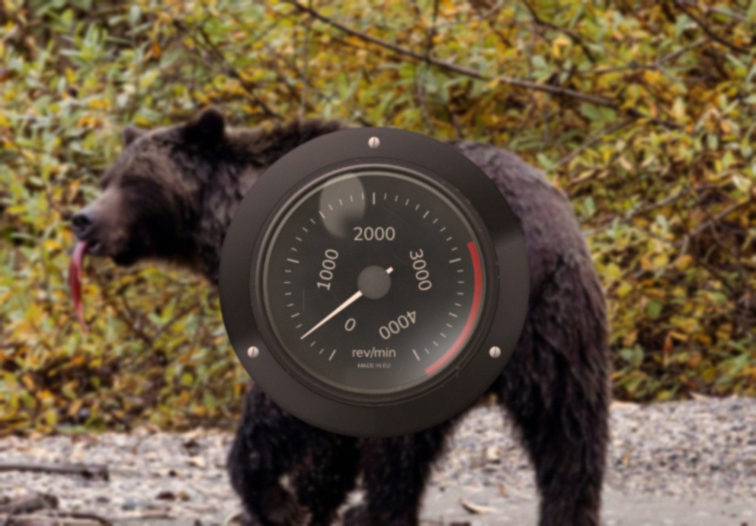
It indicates 300
